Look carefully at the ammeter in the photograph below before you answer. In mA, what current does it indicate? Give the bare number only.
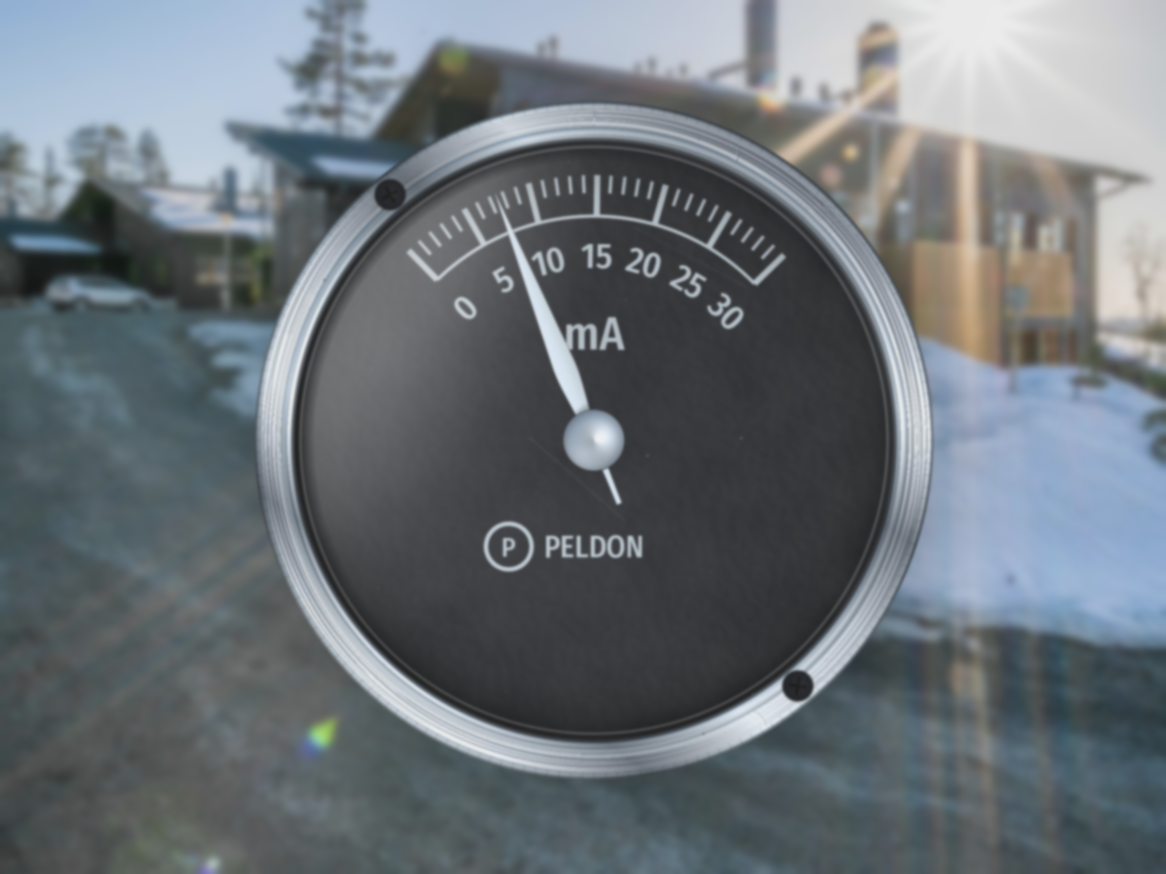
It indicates 7.5
